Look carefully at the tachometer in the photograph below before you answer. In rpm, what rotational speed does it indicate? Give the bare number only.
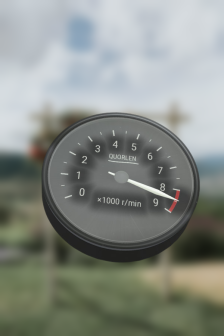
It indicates 8500
